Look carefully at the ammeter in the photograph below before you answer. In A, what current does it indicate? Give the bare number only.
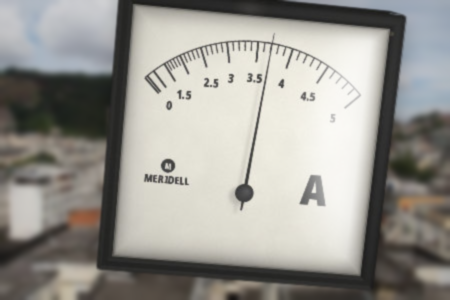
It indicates 3.7
